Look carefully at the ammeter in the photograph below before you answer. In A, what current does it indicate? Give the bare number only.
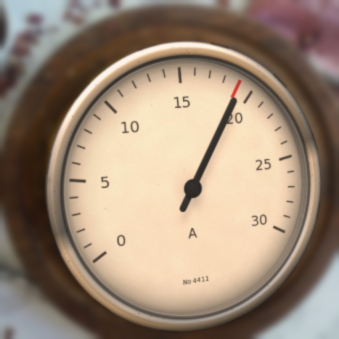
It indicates 19
